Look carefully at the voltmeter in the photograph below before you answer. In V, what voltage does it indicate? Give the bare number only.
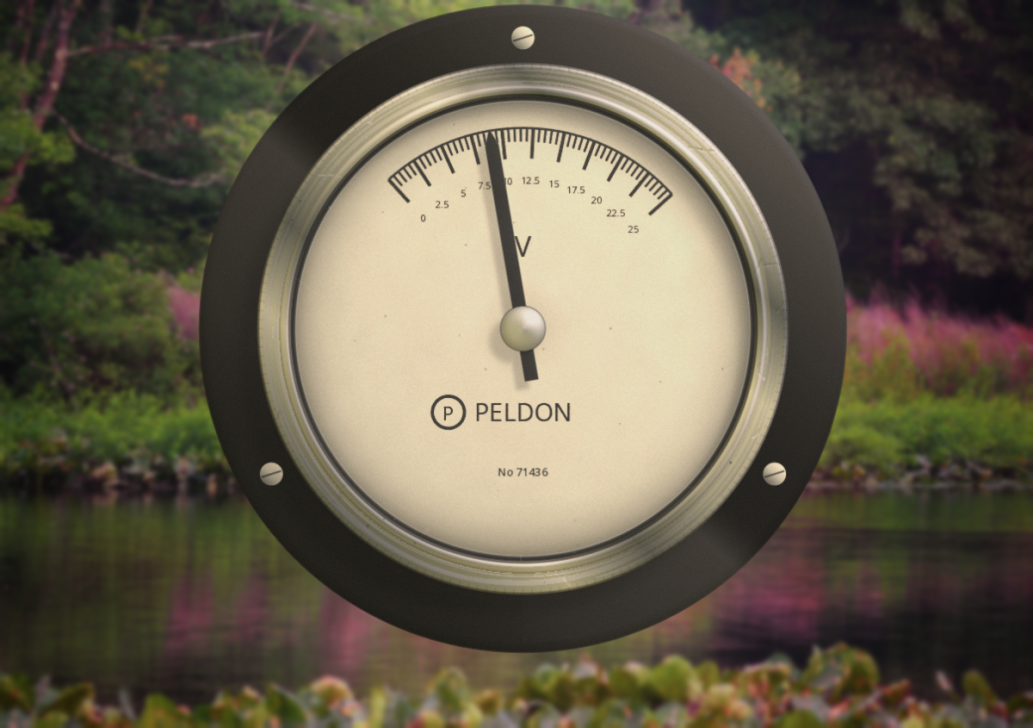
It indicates 9
